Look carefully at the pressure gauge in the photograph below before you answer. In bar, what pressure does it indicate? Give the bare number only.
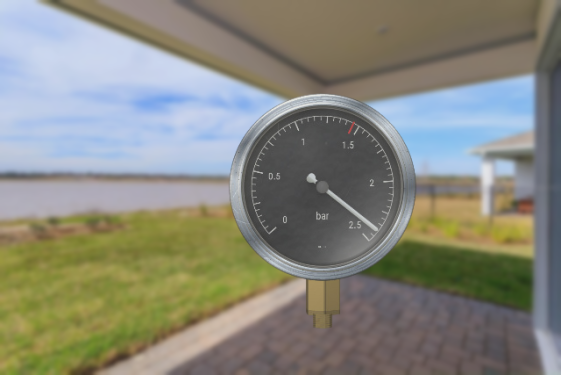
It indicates 2.4
